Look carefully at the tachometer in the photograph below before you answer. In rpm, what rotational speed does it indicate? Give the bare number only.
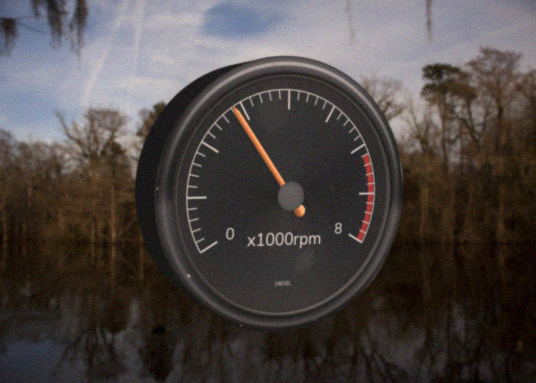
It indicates 2800
